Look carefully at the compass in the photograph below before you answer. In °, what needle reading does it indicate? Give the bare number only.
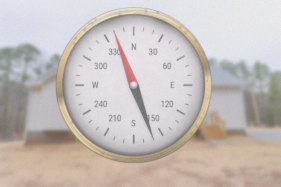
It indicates 340
